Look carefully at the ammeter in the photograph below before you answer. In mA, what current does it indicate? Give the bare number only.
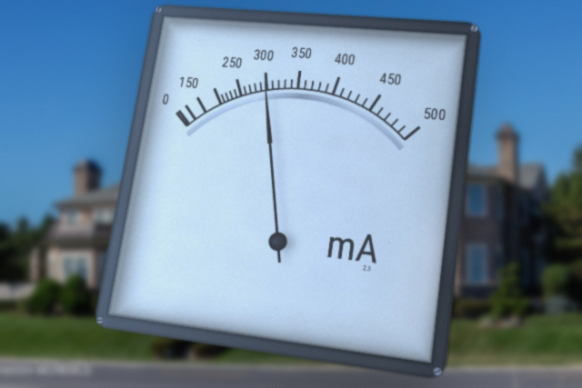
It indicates 300
